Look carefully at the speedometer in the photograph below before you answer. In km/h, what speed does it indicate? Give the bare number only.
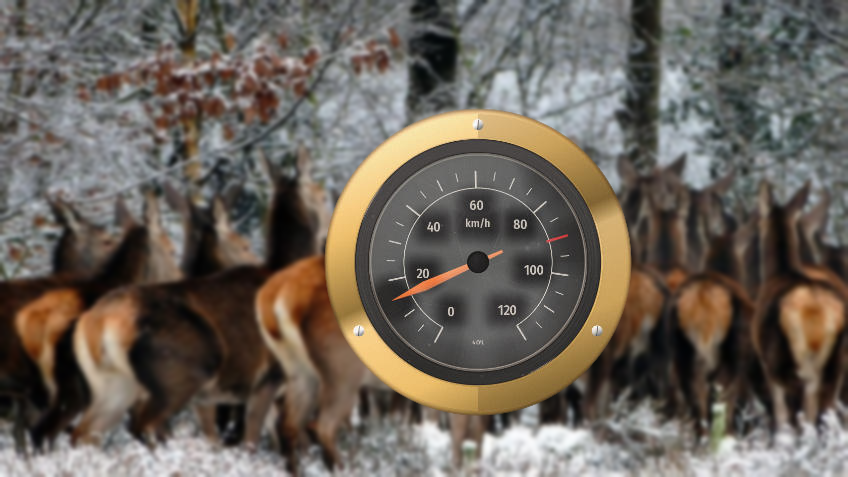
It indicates 15
